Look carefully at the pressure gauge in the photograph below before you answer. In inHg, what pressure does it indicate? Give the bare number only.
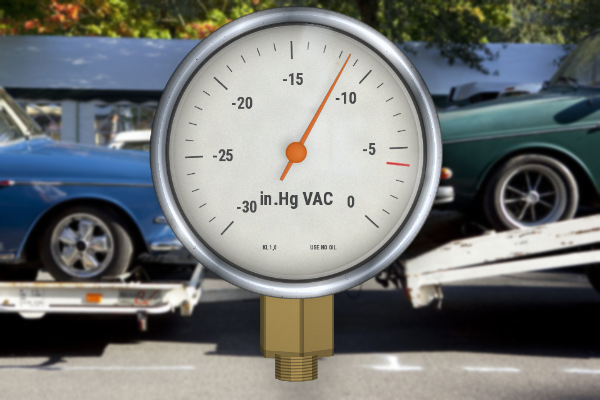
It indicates -11.5
